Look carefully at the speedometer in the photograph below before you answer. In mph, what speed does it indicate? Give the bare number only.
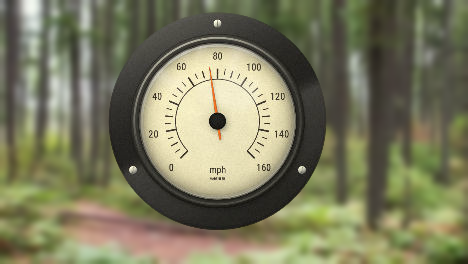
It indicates 75
